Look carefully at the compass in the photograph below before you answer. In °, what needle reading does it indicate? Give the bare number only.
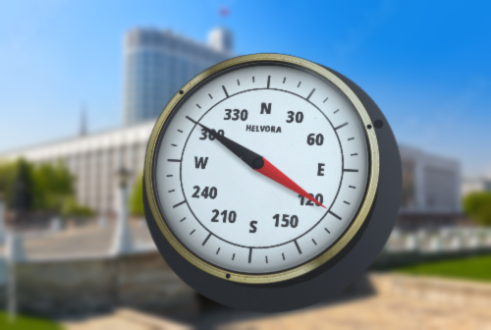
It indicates 120
